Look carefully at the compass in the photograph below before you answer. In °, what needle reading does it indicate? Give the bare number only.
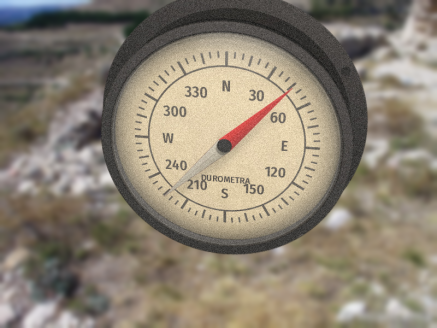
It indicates 45
